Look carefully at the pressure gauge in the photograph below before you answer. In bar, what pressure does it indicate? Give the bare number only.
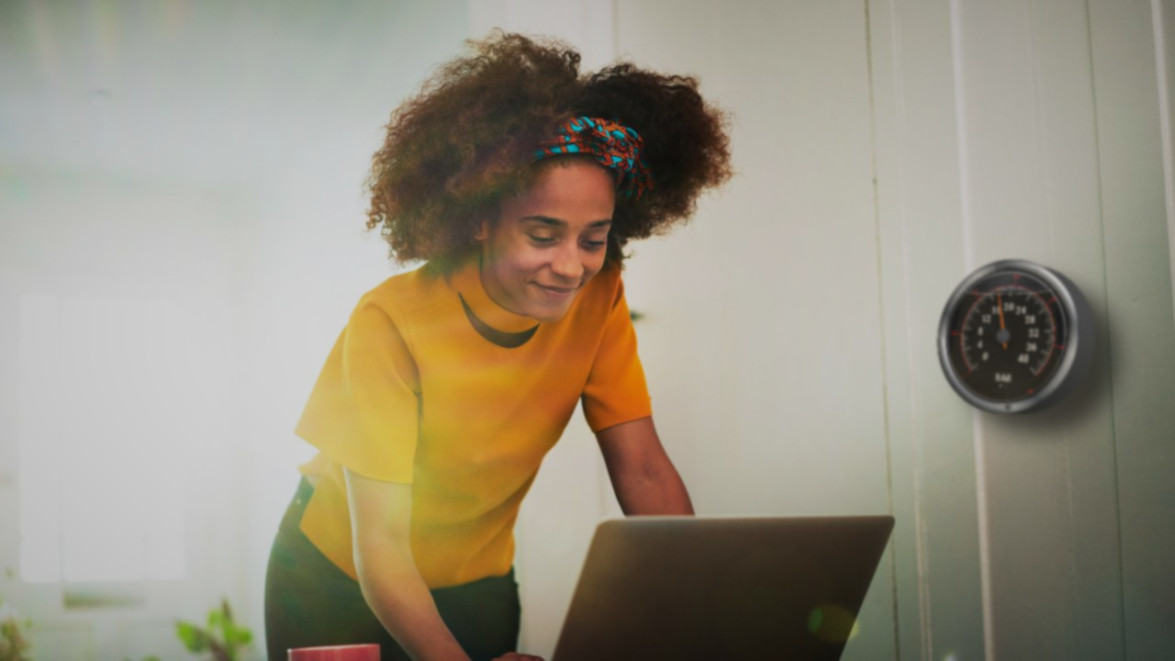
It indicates 18
